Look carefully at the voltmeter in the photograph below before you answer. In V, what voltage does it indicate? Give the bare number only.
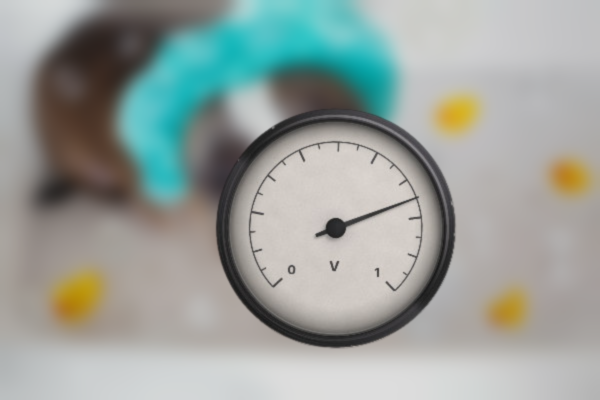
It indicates 0.75
